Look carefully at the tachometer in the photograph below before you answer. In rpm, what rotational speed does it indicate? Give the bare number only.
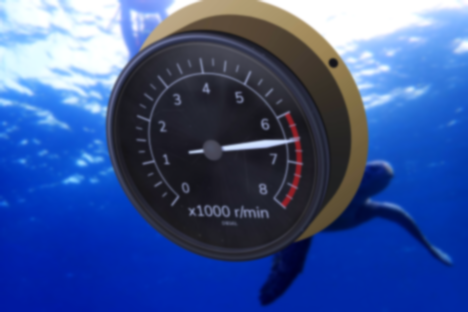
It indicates 6500
